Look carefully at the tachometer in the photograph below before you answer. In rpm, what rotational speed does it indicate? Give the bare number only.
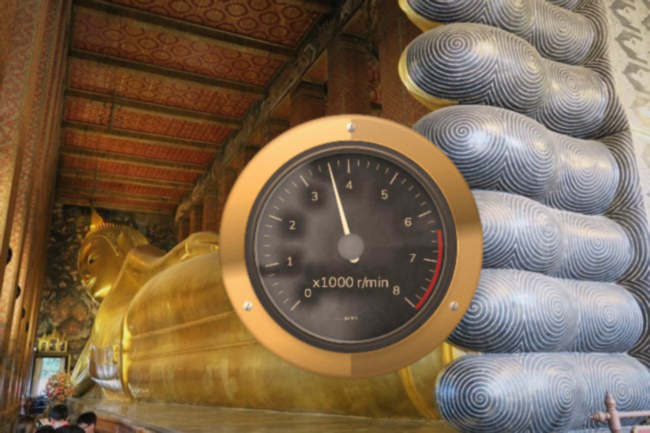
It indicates 3600
